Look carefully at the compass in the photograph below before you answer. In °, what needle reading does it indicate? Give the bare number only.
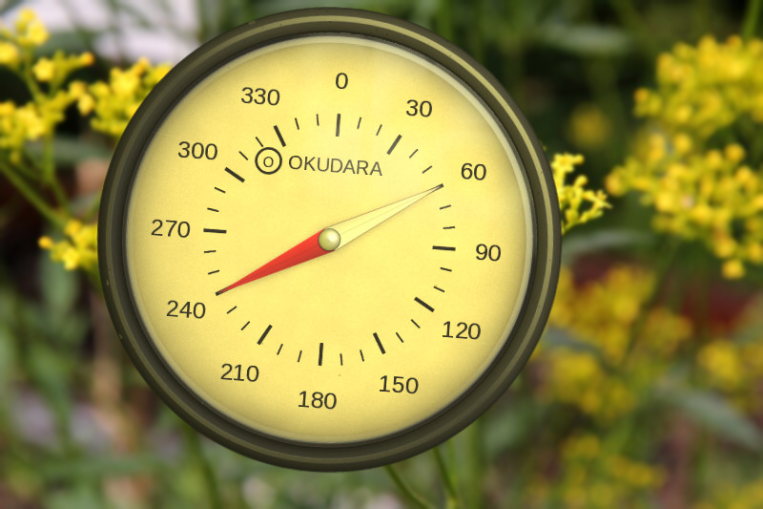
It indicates 240
